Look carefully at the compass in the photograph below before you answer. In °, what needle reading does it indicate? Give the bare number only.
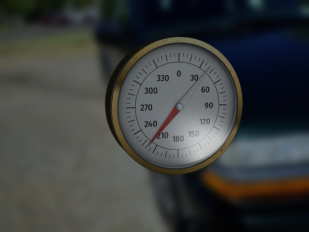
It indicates 220
